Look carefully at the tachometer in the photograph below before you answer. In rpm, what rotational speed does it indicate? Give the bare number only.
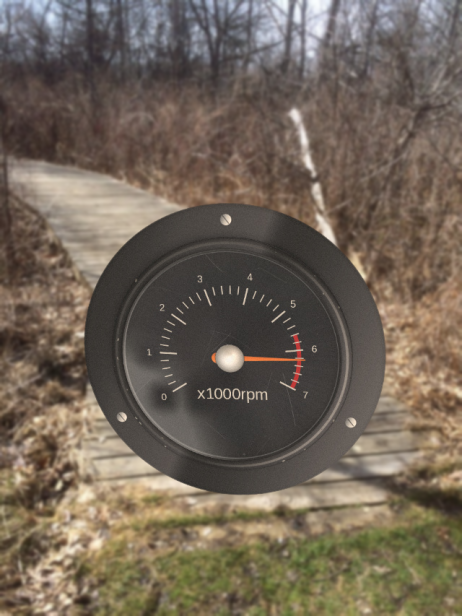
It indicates 6200
